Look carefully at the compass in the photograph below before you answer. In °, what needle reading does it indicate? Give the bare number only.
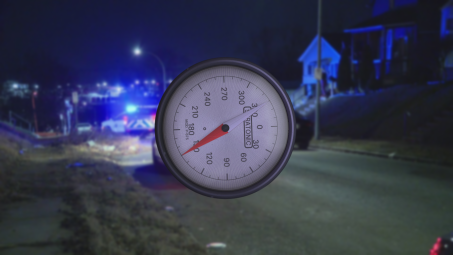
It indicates 150
